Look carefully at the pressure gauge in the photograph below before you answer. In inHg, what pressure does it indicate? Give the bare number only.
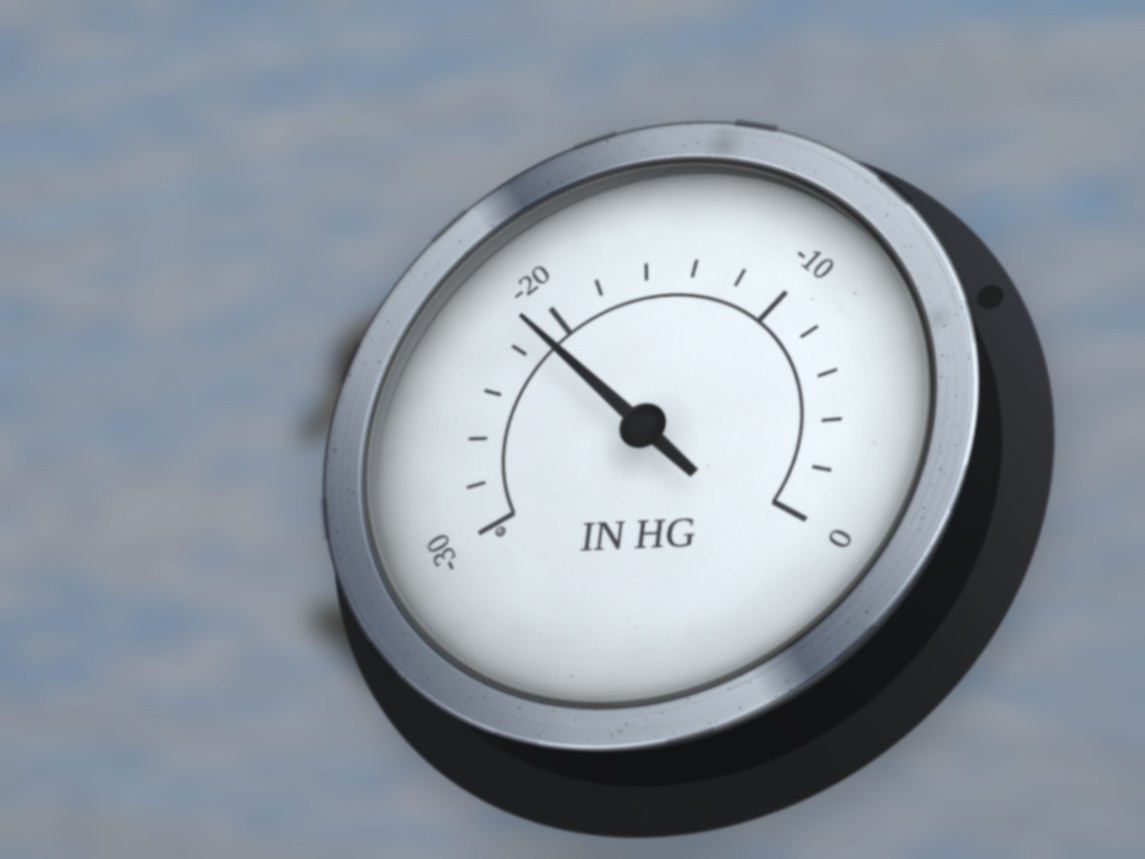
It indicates -21
